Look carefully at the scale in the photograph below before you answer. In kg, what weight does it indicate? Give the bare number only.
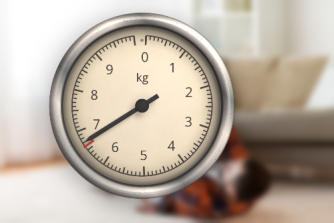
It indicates 6.7
